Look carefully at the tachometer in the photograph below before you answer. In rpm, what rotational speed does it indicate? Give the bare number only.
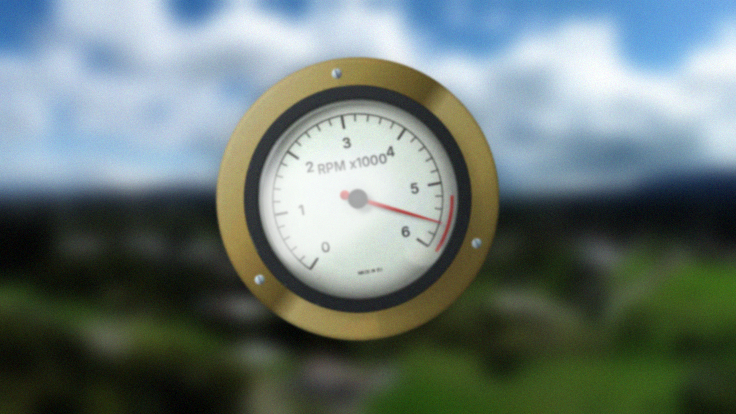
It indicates 5600
